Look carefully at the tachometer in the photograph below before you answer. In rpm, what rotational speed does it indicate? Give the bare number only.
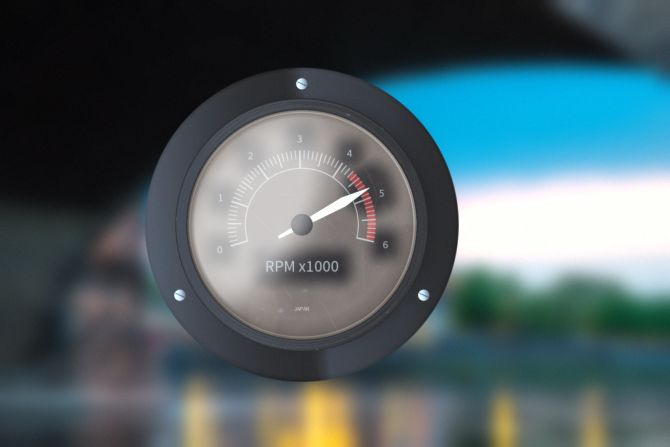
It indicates 4800
